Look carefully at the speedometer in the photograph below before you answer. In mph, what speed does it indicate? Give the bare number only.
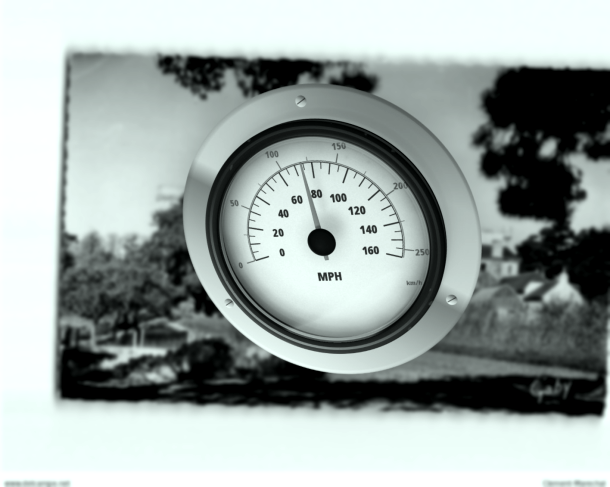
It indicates 75
